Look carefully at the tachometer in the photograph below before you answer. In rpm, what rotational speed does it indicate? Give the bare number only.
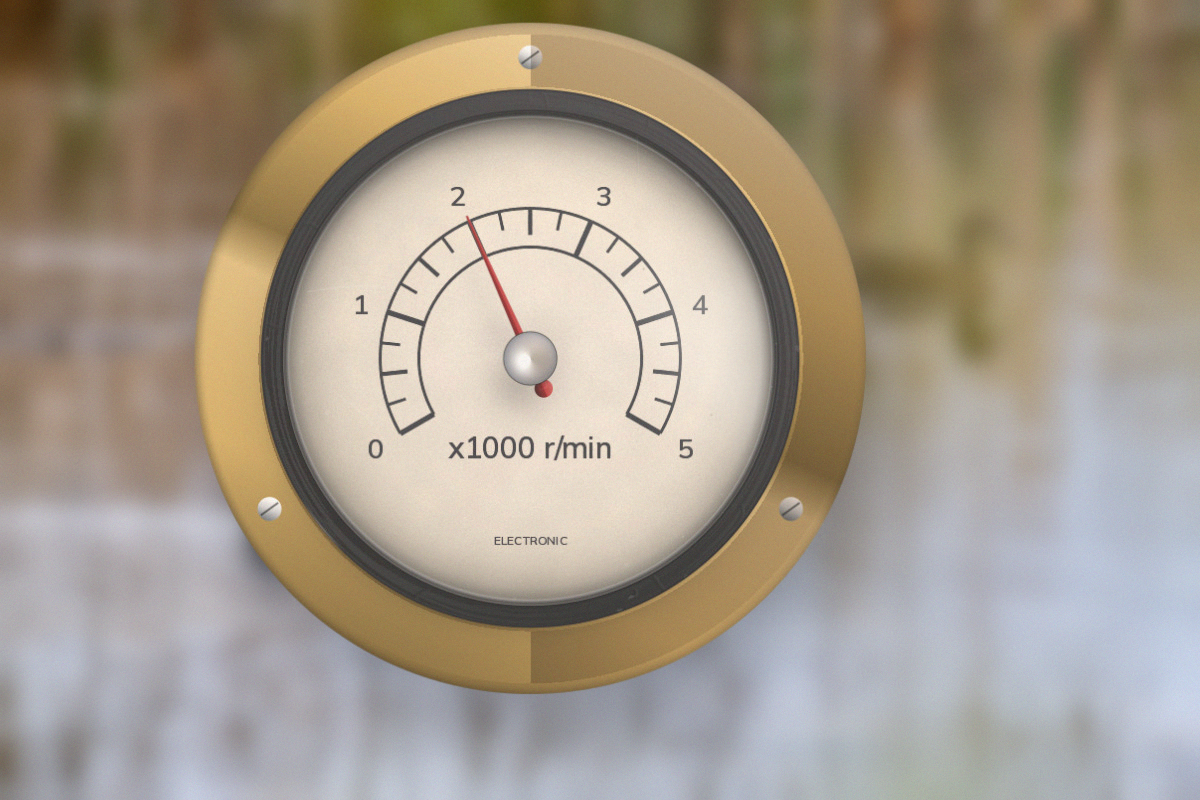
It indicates 2000
